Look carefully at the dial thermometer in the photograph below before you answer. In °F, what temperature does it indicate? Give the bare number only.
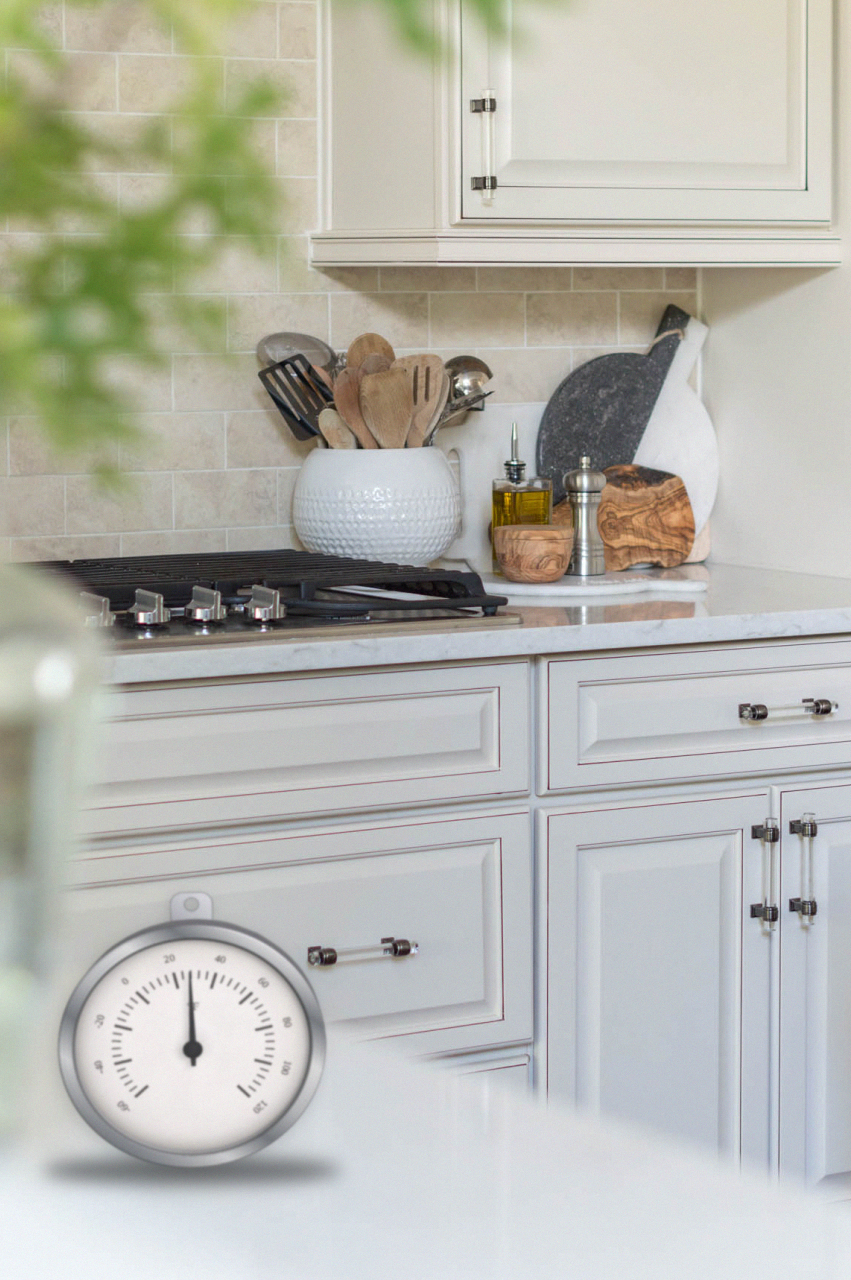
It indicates 28
